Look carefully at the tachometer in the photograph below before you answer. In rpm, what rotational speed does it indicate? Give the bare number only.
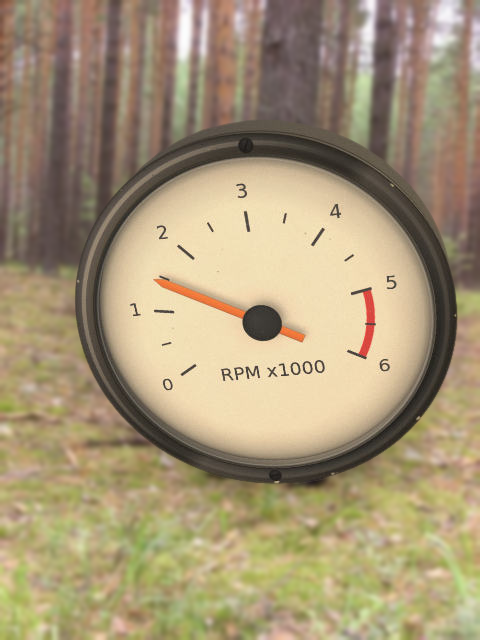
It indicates 1500
